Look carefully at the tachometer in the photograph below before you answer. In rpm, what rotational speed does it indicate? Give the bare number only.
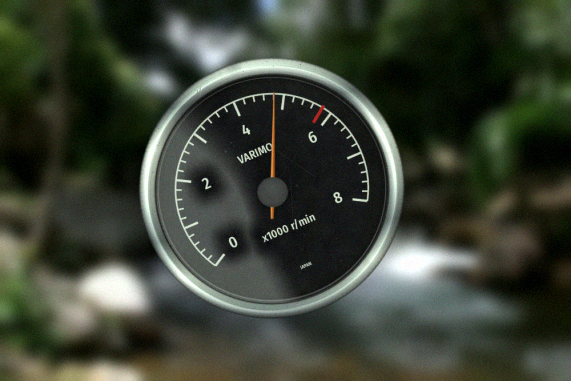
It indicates 4800
